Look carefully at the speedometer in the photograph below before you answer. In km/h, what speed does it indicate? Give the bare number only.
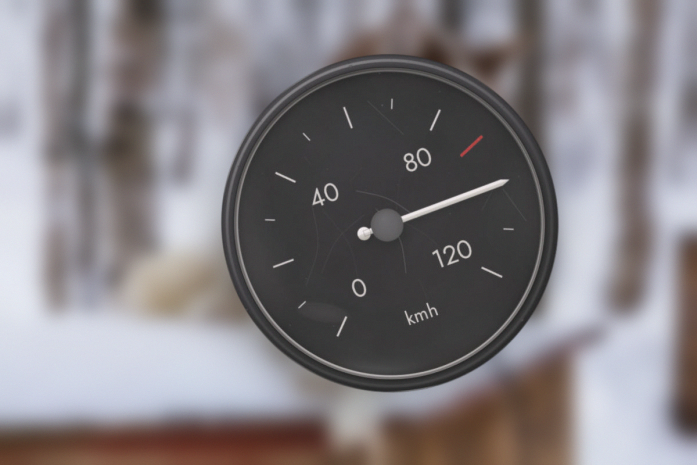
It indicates 100
